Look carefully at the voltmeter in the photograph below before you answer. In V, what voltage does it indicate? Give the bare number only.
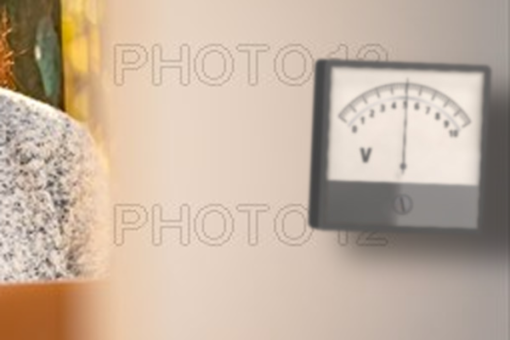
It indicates 5
